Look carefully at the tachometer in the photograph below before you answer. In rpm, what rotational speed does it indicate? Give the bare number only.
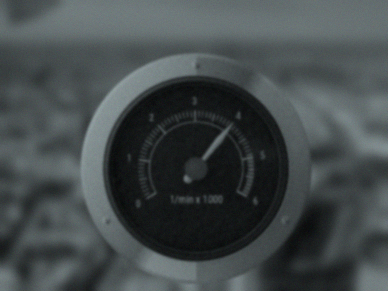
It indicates 4000
